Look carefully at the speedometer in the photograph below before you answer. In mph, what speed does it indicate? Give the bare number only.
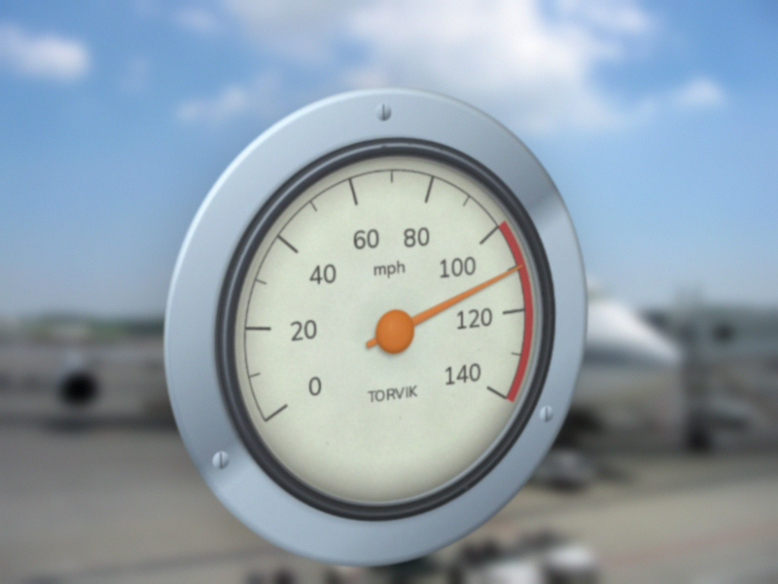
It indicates 110
